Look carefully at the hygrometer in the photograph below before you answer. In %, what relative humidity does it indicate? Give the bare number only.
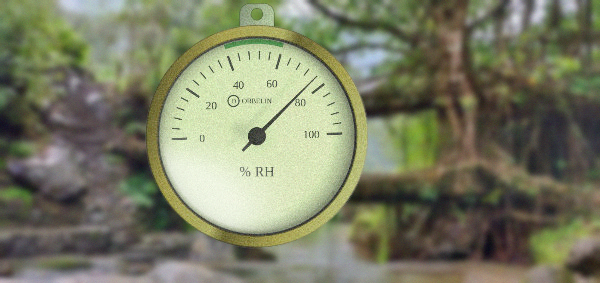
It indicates 76
